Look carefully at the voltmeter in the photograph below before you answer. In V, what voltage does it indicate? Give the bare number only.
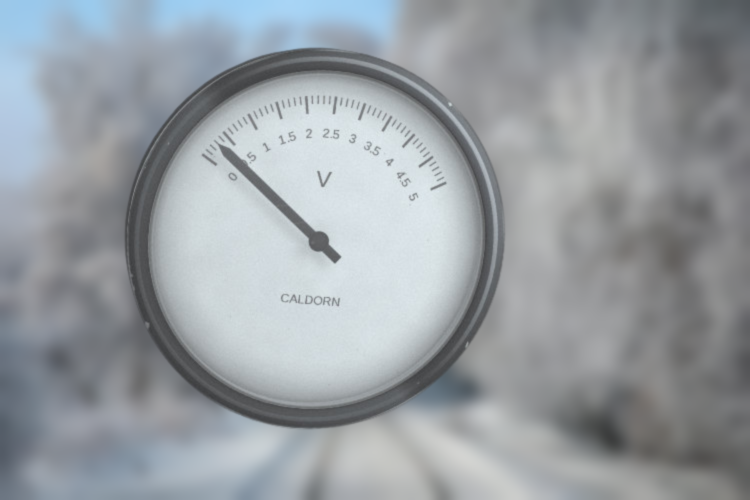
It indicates 0.3
